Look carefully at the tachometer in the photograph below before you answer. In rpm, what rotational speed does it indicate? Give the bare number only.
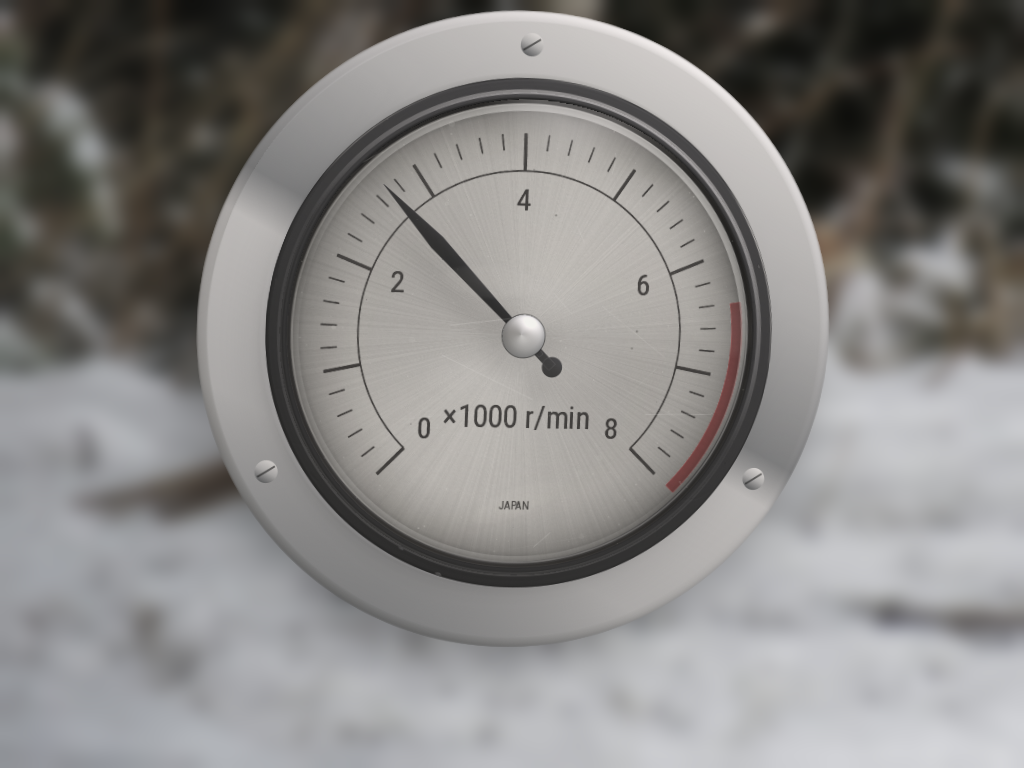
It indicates 2700
